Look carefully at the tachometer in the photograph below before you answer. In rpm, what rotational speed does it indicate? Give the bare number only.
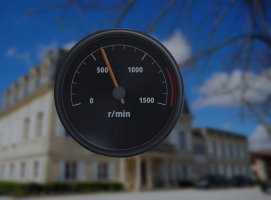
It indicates 600
